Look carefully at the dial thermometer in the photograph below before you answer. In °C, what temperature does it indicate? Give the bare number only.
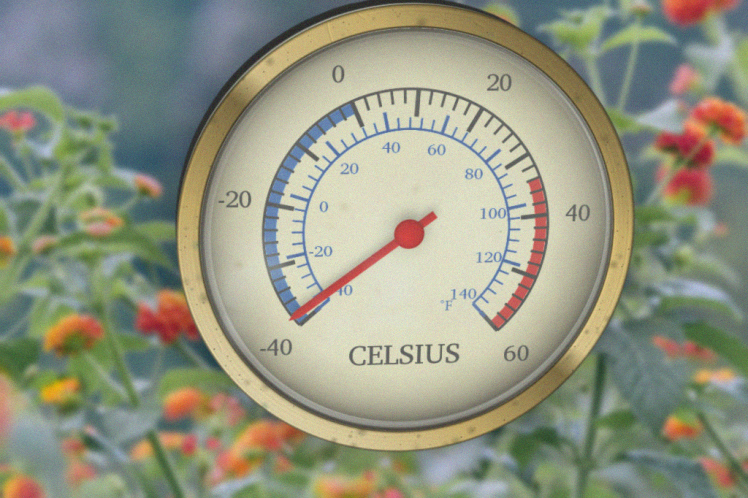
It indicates -38
